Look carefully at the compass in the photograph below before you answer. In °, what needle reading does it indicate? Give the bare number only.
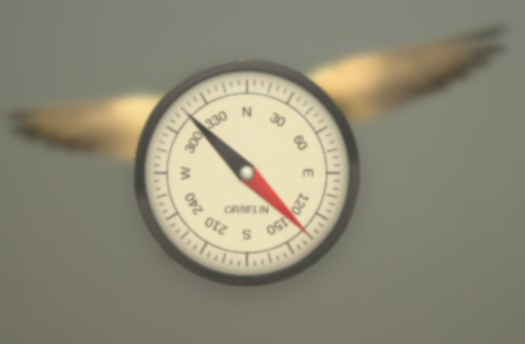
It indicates 135
